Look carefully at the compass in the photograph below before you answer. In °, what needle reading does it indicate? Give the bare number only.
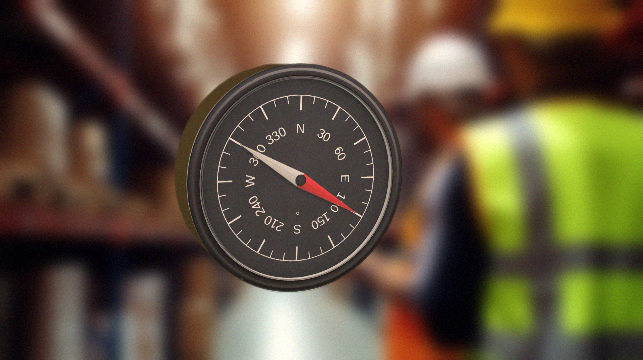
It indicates 120
